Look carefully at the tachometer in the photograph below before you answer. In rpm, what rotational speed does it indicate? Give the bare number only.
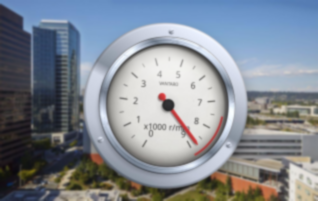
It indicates 8750
